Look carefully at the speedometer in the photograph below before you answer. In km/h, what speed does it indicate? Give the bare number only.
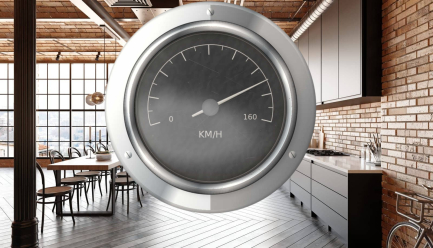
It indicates 130
